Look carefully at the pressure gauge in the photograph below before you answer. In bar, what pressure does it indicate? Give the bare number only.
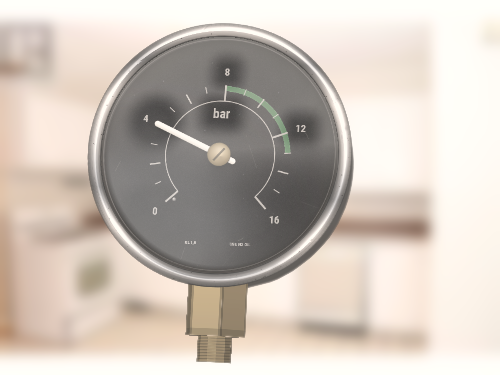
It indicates 4
